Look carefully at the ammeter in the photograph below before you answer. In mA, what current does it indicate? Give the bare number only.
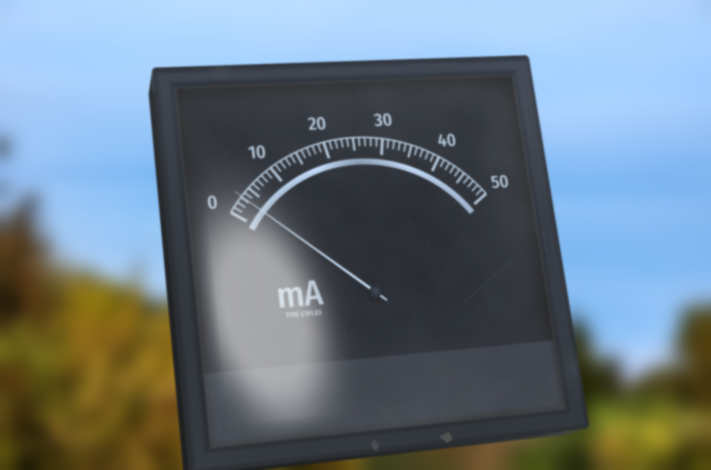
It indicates 3
